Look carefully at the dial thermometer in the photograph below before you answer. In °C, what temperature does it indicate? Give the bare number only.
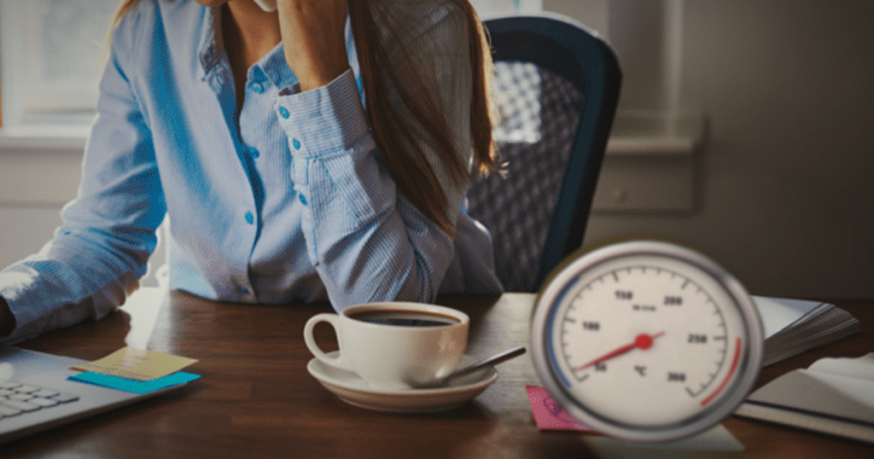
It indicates 60
